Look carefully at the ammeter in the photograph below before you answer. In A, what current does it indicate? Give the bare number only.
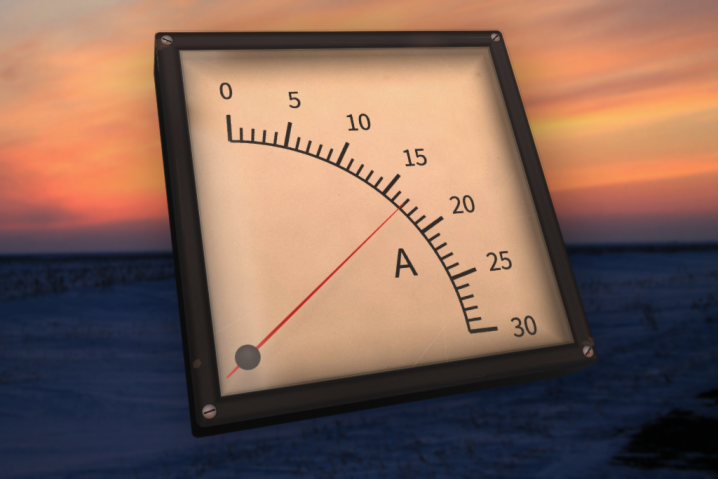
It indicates 17
